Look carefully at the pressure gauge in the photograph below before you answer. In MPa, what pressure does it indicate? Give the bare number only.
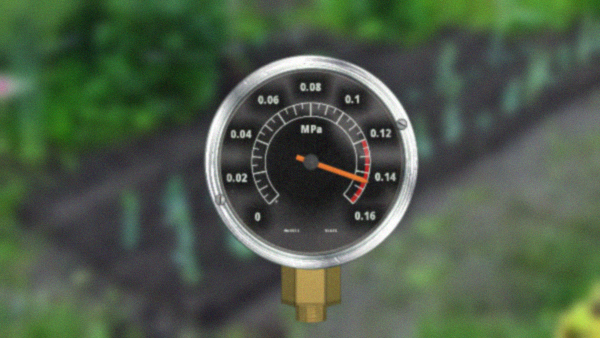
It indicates 0.145
